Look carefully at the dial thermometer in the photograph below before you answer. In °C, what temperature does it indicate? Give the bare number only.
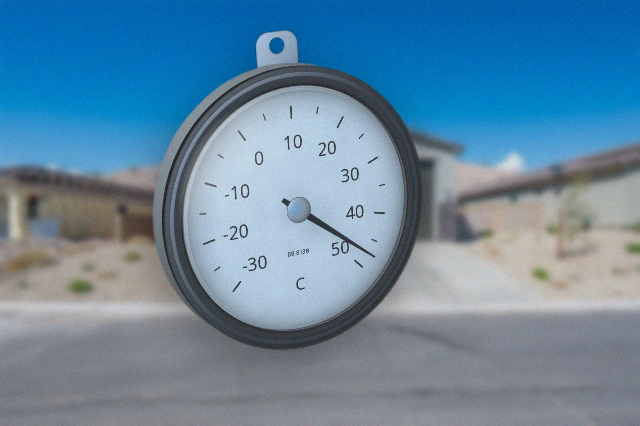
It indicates 47.5
